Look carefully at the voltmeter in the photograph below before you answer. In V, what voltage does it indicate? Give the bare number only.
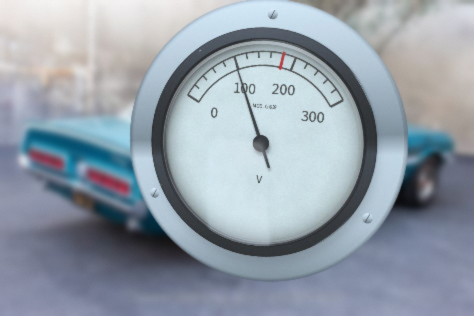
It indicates 100
